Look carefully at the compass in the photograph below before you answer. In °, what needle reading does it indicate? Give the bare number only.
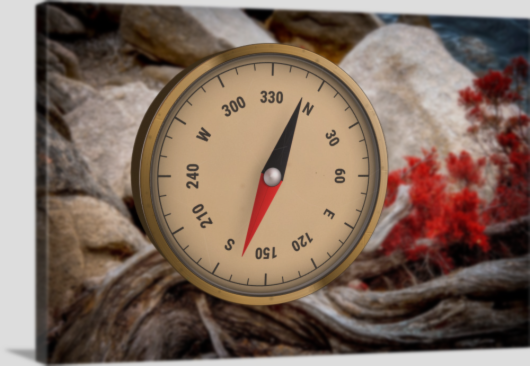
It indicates 170
